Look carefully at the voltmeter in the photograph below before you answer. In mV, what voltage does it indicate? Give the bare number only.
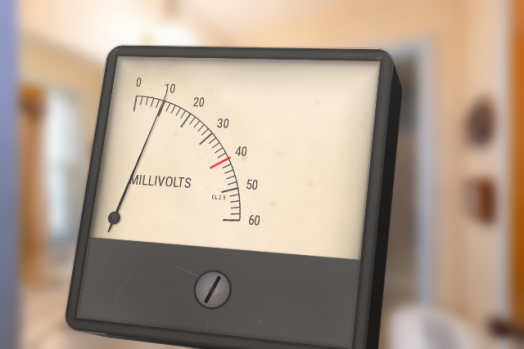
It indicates 10
